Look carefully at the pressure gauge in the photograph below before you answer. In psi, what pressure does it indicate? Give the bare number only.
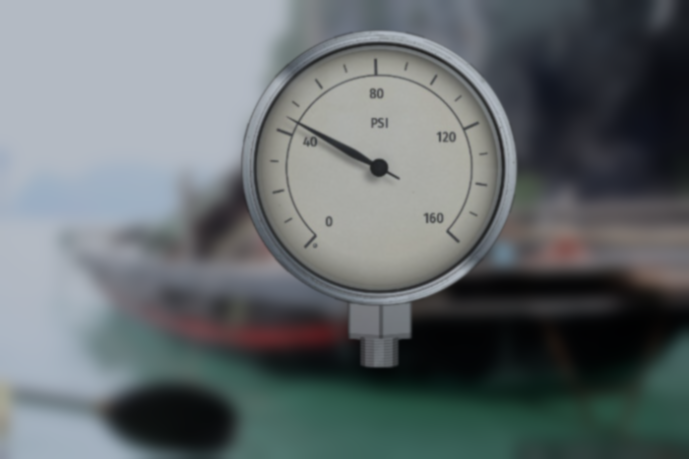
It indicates 45
